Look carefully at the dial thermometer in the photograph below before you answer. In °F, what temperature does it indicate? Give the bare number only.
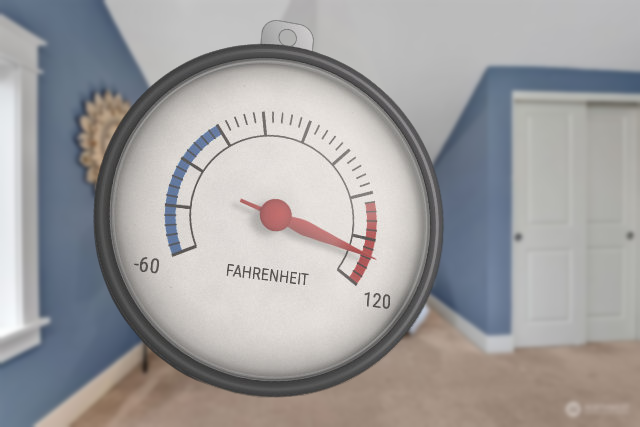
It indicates 108
